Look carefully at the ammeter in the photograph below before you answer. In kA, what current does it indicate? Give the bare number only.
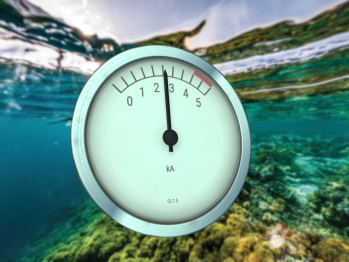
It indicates 2.5
